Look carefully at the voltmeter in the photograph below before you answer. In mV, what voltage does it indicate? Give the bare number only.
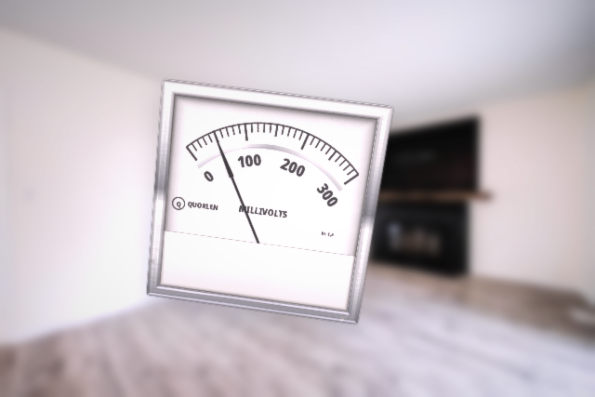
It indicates 50
